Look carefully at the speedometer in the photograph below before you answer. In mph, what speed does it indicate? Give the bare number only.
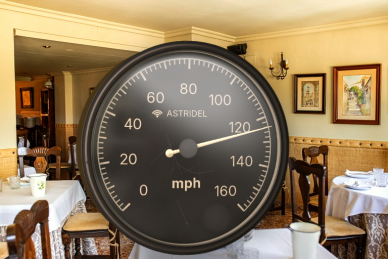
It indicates 124
